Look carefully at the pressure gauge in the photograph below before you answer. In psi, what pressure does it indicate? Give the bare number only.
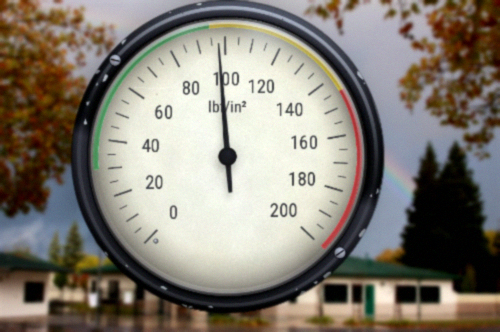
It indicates 97.5
